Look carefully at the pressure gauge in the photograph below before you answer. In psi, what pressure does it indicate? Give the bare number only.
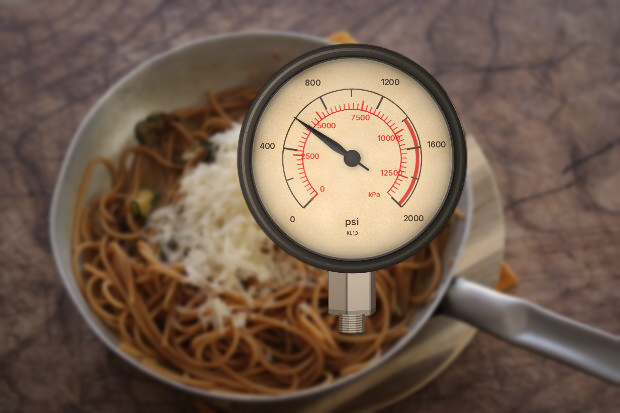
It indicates 600
